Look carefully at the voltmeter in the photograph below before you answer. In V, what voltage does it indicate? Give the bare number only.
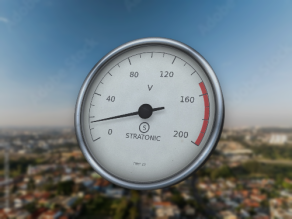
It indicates 15
